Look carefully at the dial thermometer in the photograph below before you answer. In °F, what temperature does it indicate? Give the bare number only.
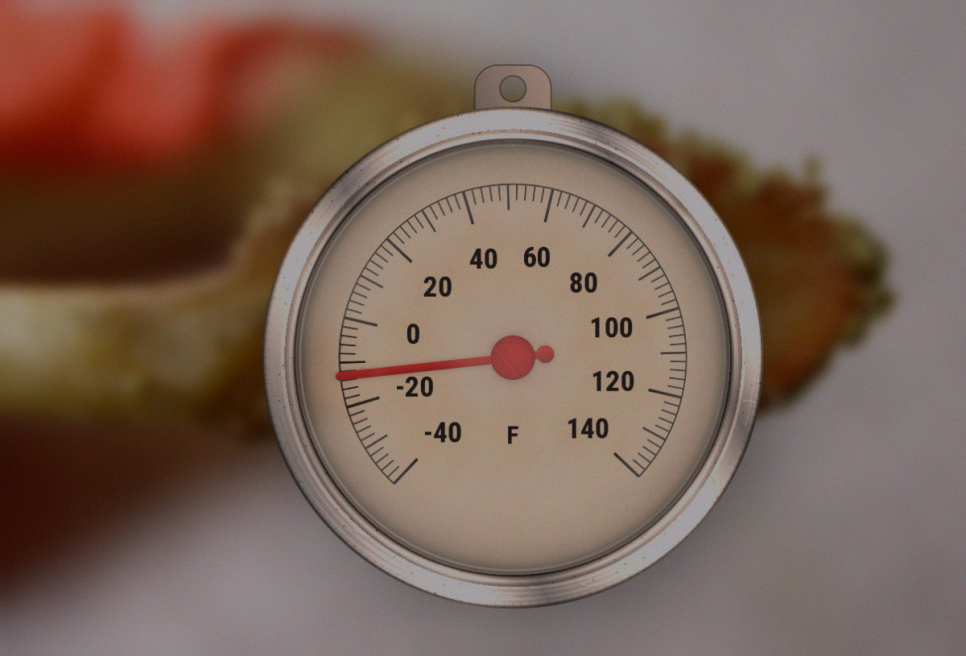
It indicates -13
